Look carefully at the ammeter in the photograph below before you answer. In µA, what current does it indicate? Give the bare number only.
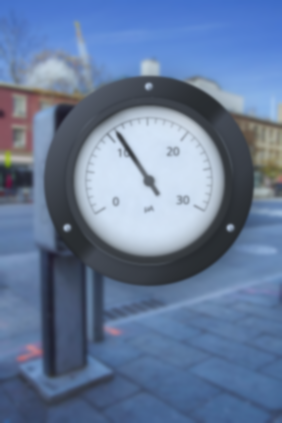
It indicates 11
